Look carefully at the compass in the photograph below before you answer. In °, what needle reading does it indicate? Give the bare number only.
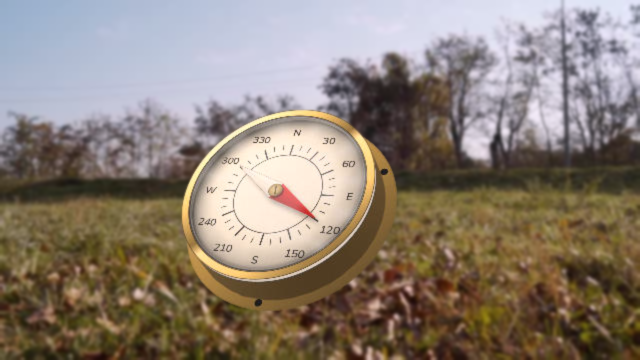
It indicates 120
